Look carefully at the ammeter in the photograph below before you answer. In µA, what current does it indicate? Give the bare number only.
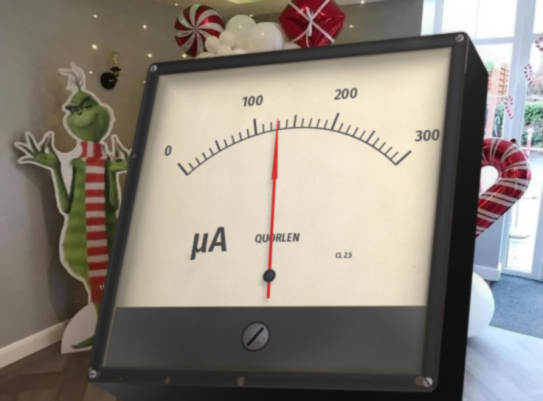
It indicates 130
